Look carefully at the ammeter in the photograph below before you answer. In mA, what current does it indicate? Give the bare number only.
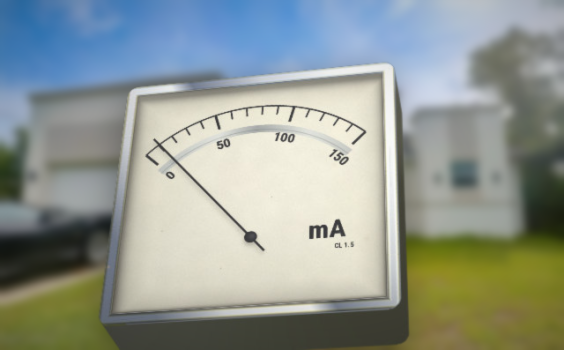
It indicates 10
